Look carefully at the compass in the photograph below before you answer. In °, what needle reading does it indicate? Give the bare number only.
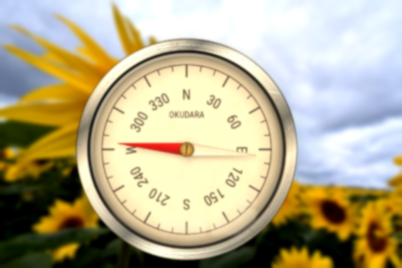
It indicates 275
